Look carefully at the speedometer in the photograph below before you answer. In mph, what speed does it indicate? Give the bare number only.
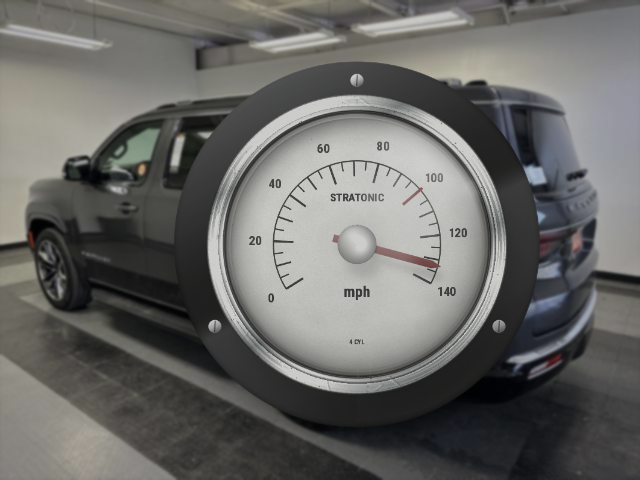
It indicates 132.5
